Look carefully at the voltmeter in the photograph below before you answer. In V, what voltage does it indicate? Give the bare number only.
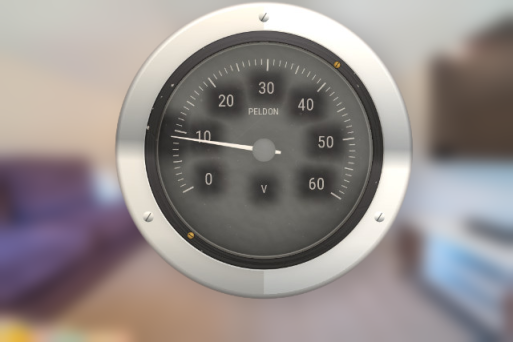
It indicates 9
